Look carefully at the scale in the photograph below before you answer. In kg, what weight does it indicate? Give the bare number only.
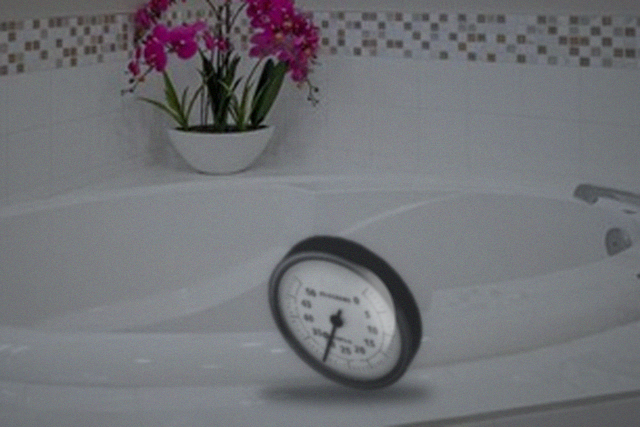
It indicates 30
